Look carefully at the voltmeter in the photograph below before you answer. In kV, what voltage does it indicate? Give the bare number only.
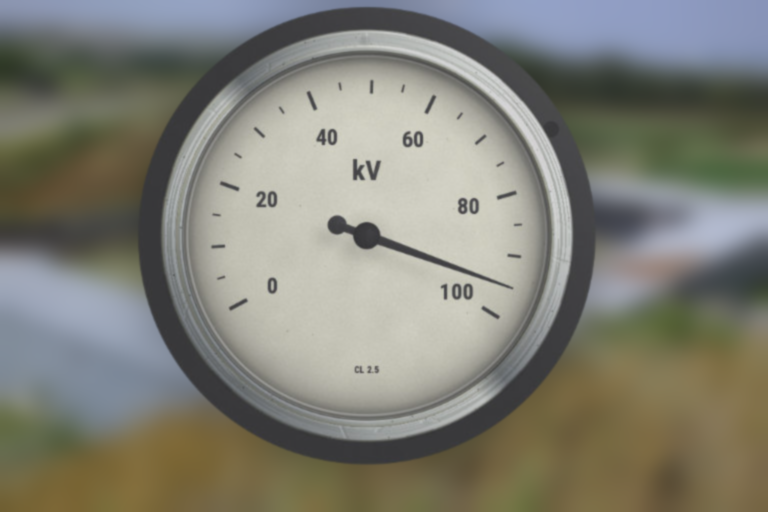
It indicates 95
